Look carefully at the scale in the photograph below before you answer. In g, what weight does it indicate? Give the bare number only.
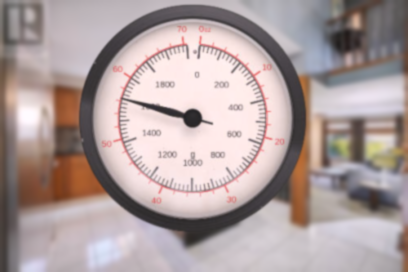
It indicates 1600
